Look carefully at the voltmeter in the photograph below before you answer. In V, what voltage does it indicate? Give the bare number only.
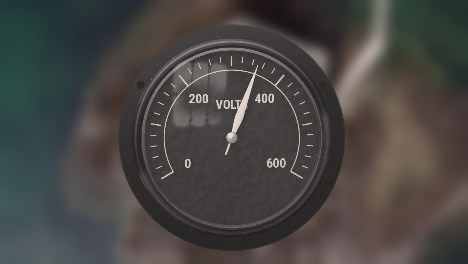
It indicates 350
